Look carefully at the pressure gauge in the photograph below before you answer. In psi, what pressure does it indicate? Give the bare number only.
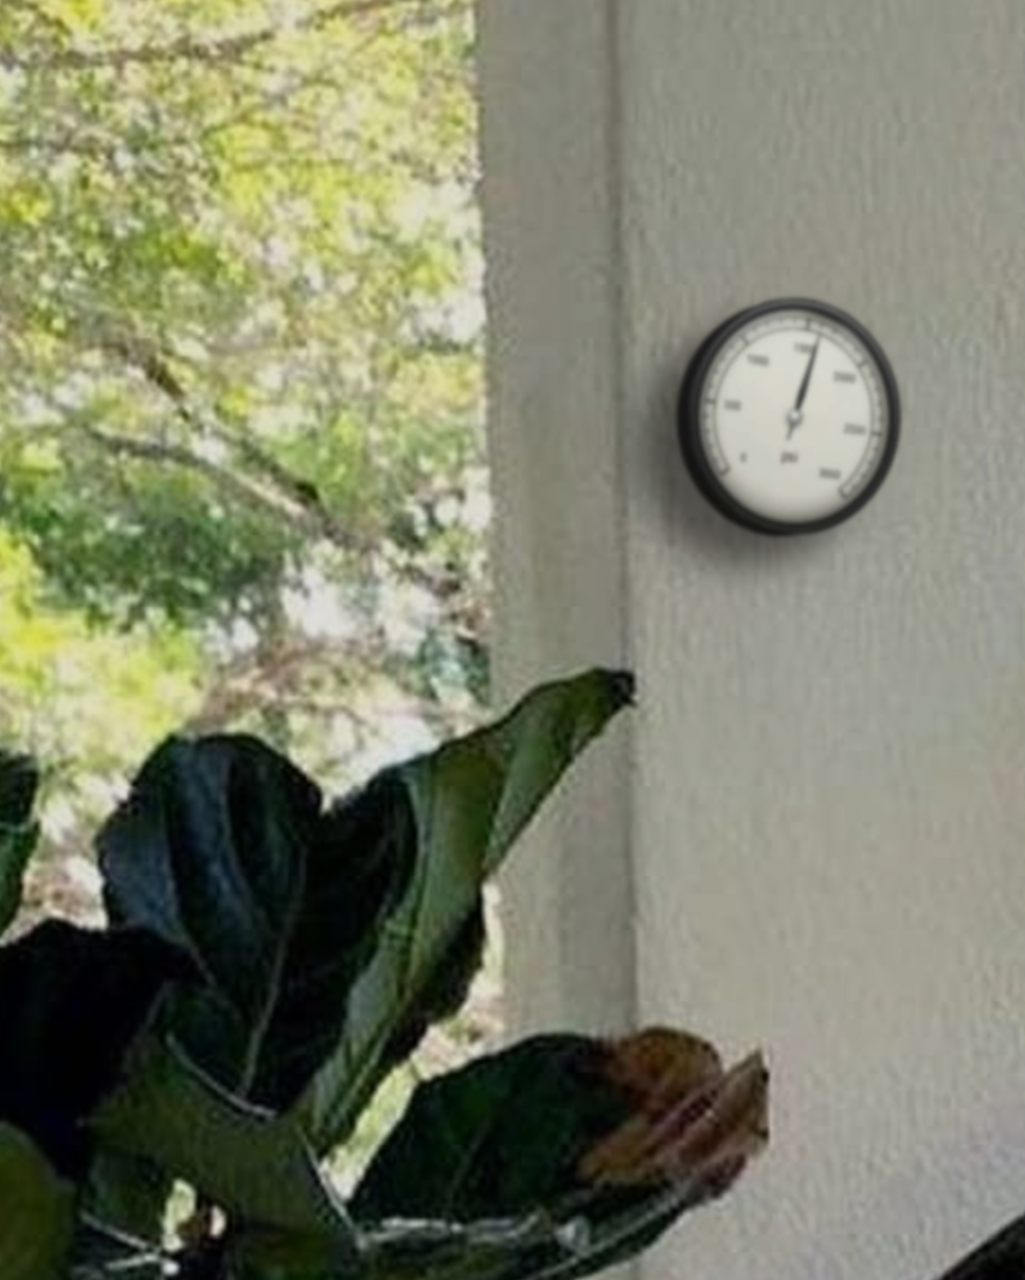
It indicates 1600
